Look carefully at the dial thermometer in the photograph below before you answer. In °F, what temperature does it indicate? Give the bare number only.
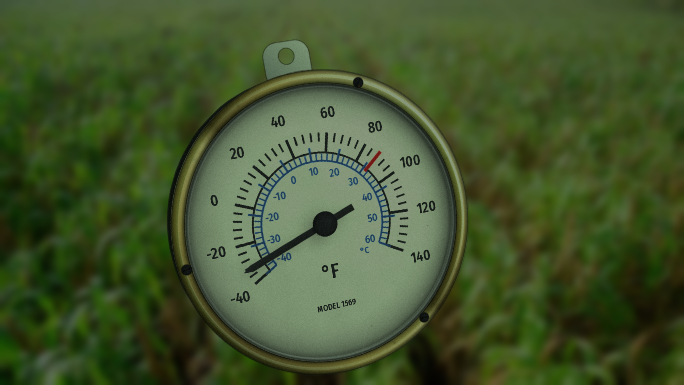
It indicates -32
